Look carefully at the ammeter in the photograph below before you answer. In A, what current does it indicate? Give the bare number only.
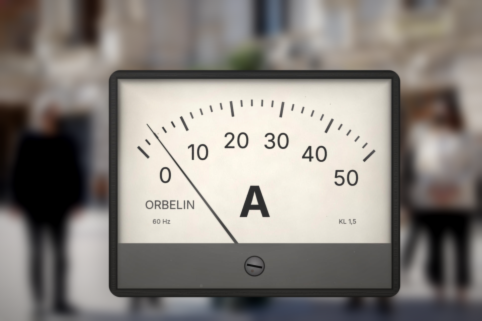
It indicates 4
